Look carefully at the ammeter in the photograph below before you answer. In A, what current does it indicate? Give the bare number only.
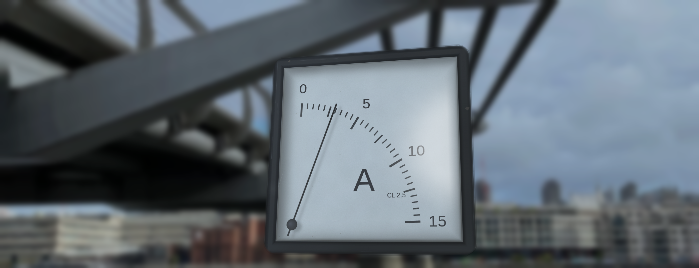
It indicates 3
